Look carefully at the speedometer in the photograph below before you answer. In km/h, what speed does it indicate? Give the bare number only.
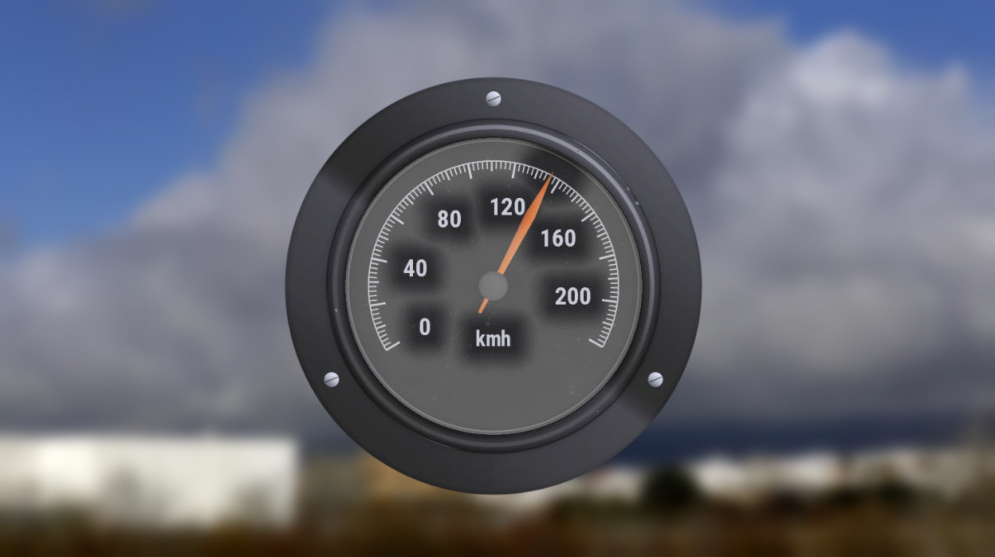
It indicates 136
